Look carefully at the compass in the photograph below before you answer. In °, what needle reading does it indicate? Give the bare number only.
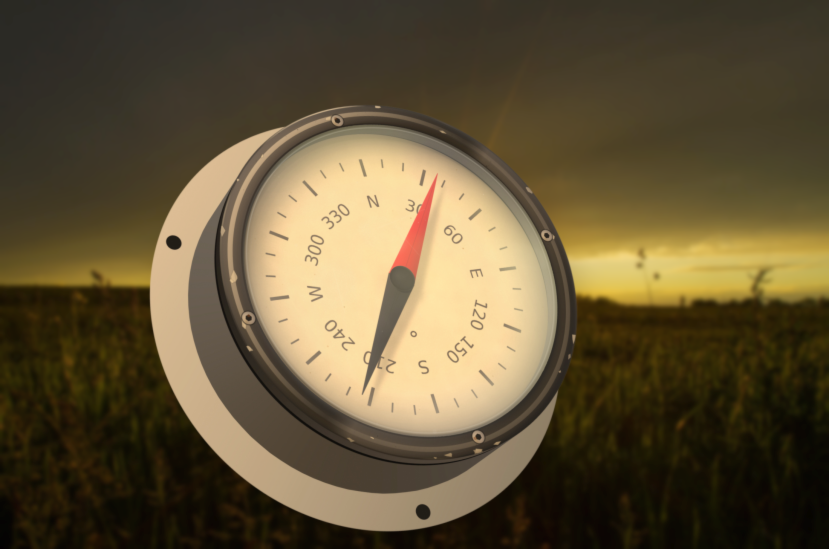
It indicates 35
